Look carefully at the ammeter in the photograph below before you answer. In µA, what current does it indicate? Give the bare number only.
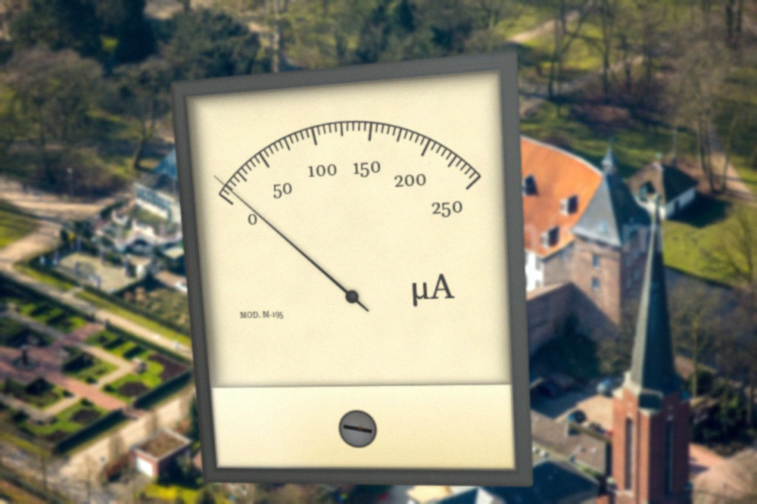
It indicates 10
